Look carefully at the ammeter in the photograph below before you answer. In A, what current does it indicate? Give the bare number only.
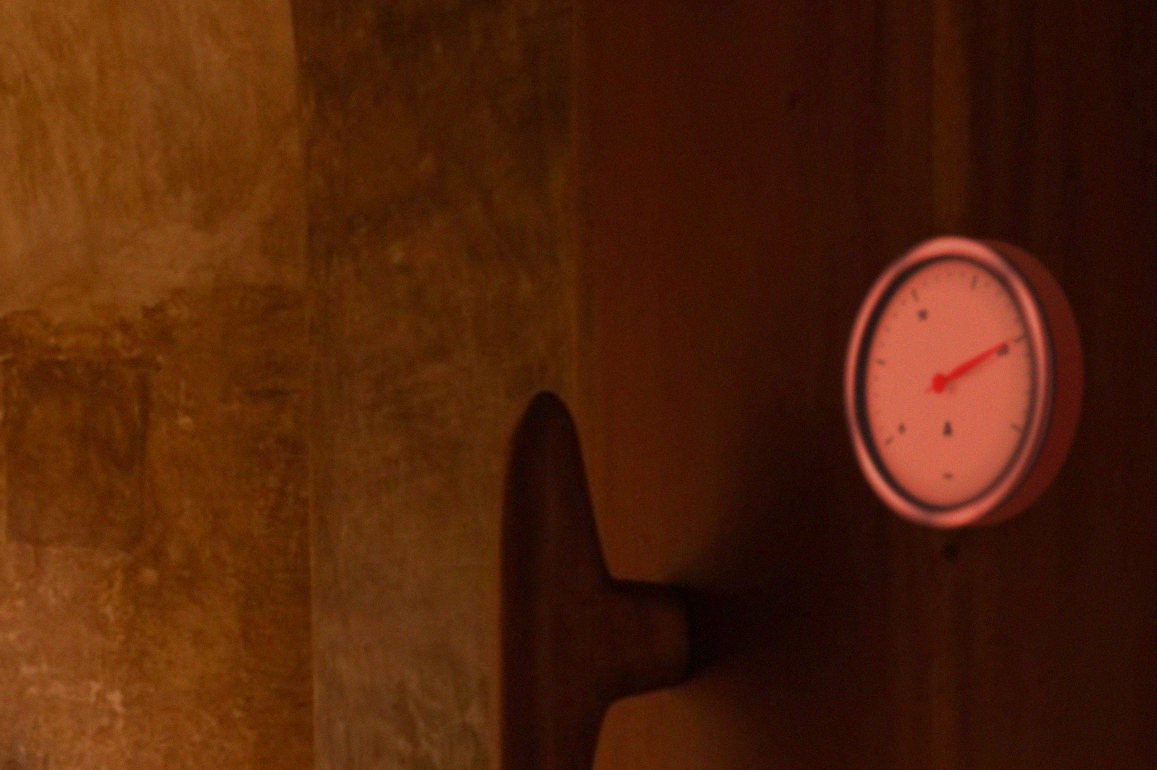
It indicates 20
